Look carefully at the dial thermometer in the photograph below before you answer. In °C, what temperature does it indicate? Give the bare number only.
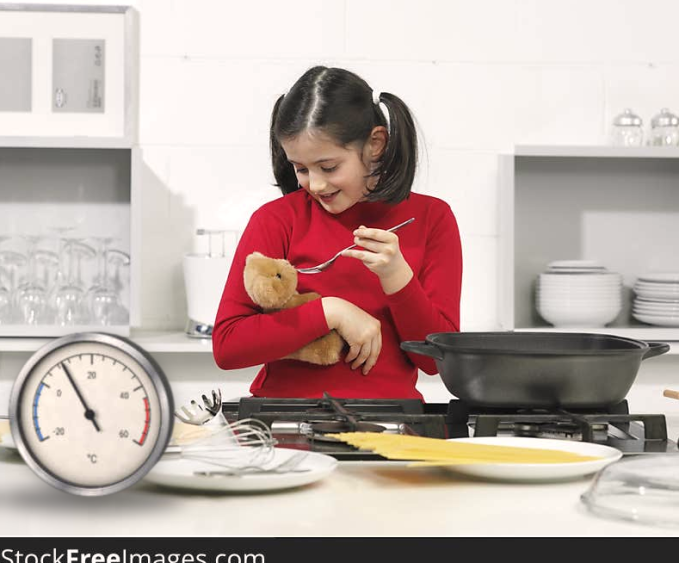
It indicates 10
